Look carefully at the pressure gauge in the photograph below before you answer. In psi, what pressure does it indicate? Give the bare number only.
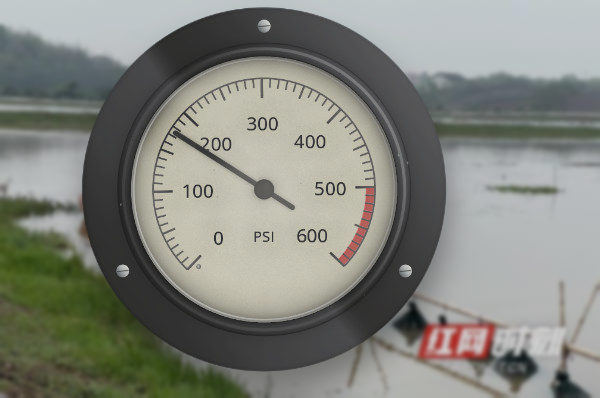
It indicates 175
